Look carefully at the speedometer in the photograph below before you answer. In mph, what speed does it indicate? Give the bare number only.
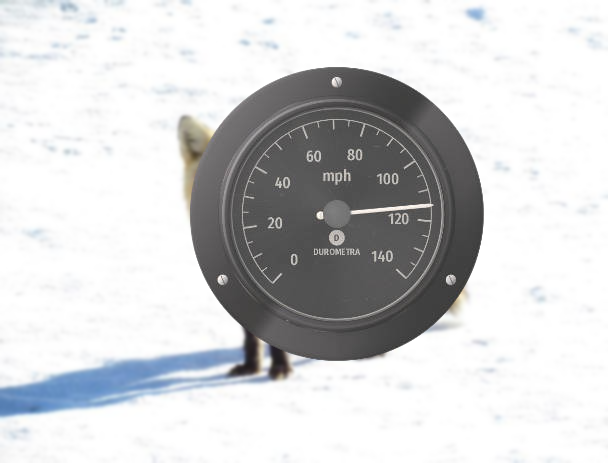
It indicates 115
